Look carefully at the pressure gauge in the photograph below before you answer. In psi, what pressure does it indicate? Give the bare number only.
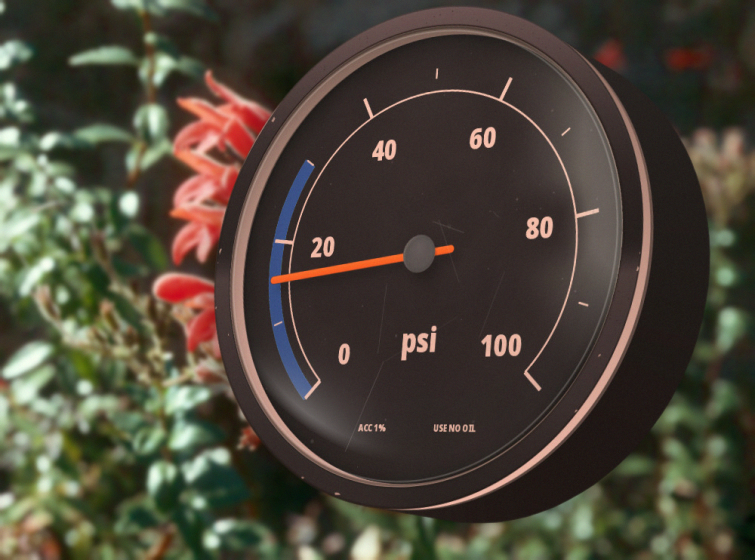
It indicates 15
